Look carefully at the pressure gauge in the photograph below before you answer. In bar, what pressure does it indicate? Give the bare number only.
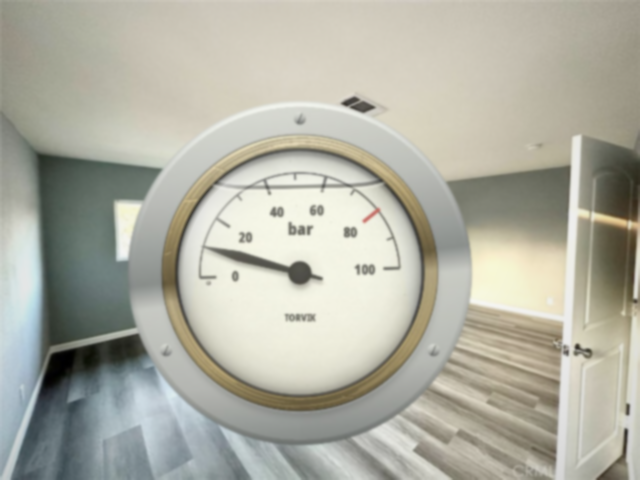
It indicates 10
